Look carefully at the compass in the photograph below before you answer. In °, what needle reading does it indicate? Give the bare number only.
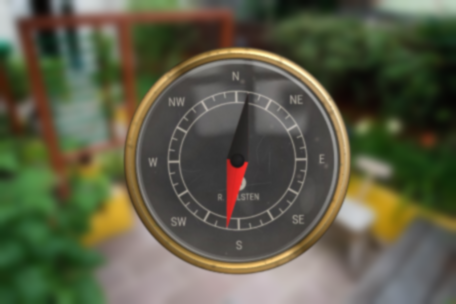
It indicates 190
